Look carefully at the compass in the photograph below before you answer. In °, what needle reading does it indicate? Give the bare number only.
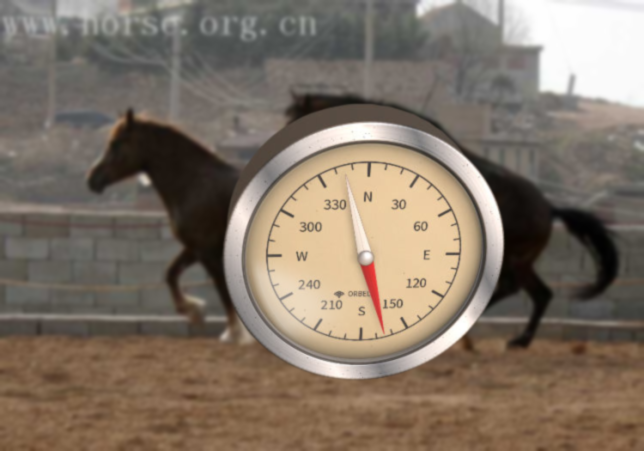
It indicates 165
